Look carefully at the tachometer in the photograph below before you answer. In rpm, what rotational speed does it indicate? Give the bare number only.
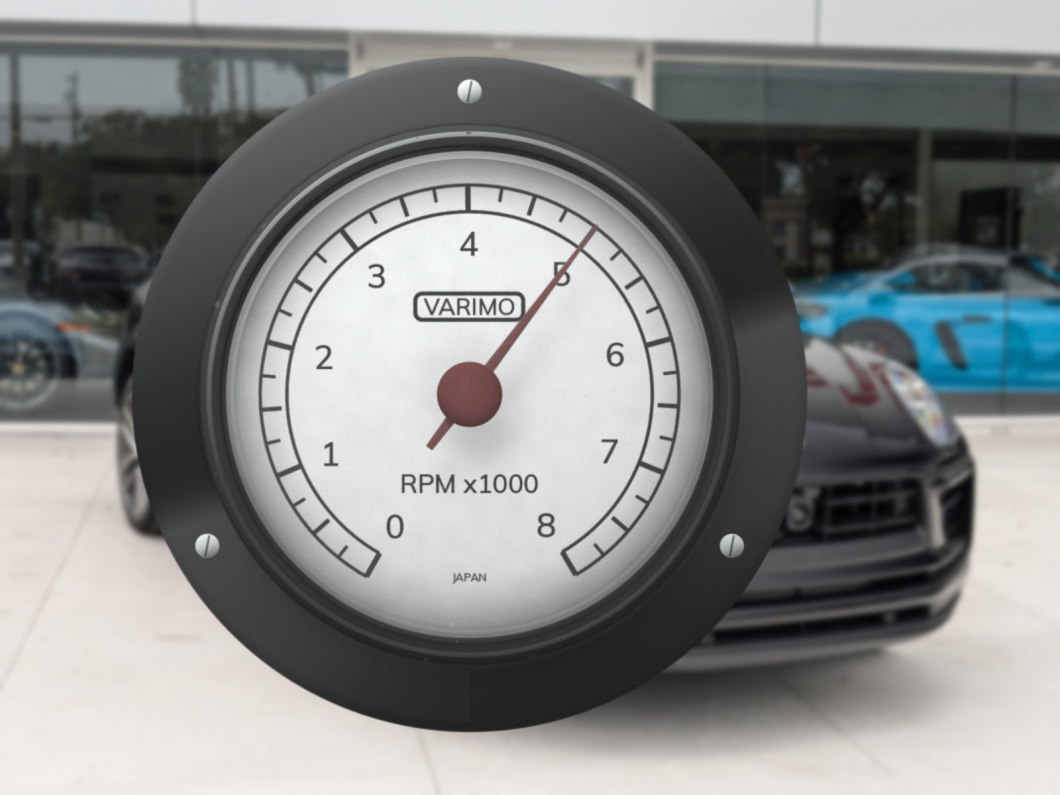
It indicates 5000
